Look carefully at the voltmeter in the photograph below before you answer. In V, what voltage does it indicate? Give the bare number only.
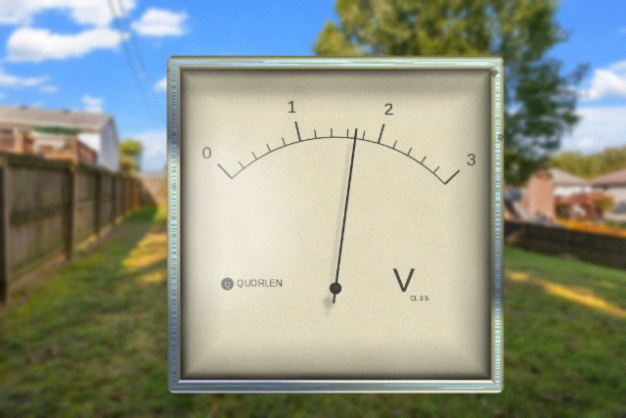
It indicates 1.7
